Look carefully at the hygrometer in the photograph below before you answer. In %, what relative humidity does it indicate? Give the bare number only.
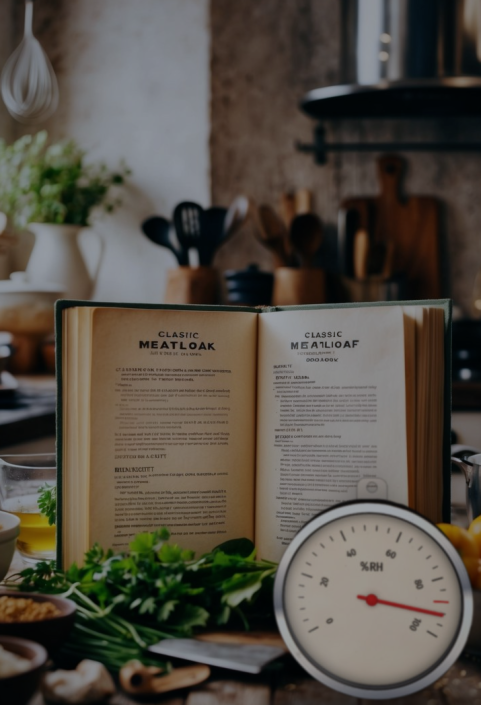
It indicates 92
